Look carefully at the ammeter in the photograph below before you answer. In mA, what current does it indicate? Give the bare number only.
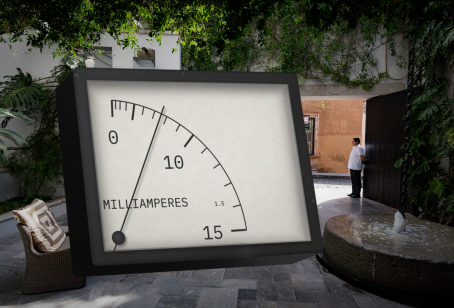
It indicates 7.5
